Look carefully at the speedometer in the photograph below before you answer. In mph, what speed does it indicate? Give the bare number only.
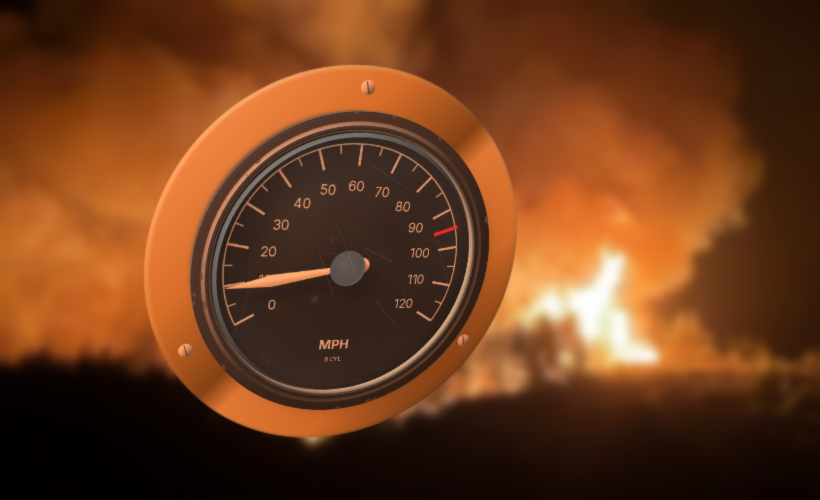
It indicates 10
